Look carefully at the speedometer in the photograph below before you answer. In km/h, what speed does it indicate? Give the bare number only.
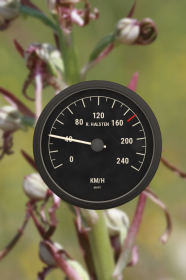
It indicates 40
